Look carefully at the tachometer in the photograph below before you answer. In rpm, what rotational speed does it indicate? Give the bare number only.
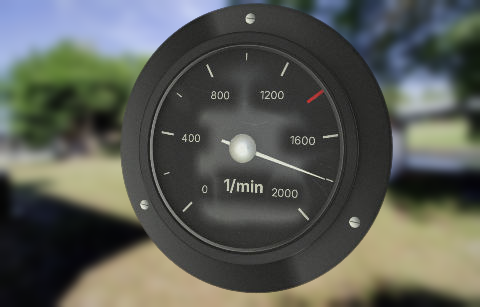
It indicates 1800
